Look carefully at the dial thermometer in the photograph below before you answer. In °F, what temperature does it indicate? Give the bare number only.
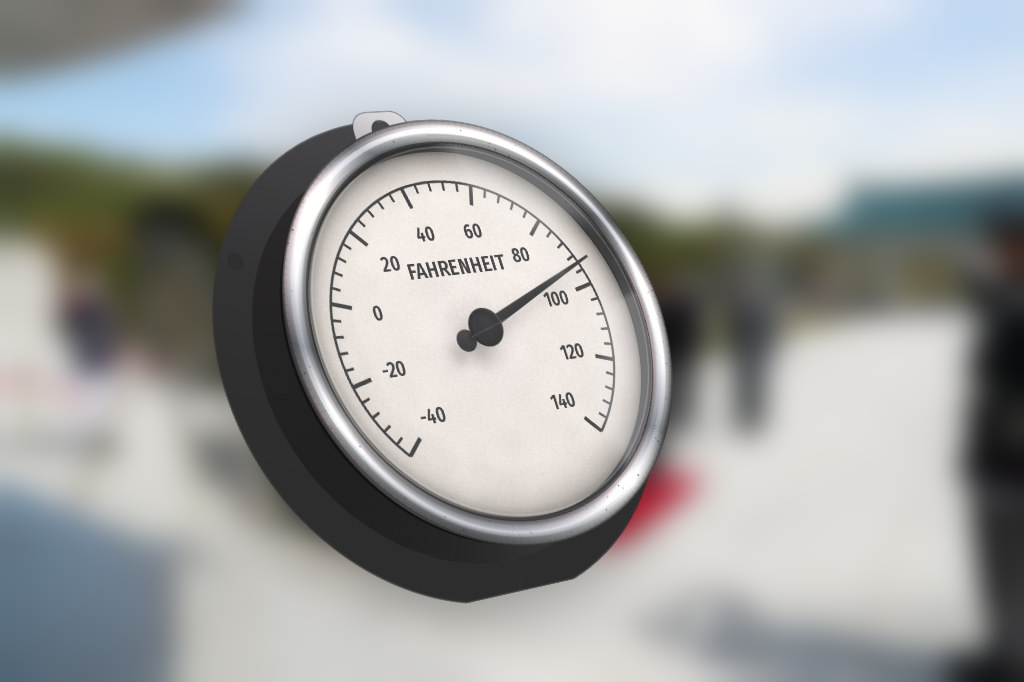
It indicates 94
